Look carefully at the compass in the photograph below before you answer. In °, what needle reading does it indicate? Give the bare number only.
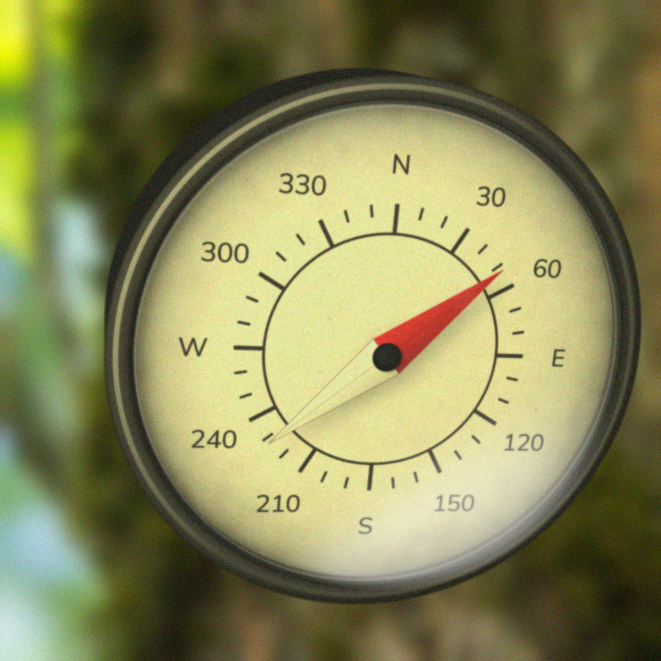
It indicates 50
